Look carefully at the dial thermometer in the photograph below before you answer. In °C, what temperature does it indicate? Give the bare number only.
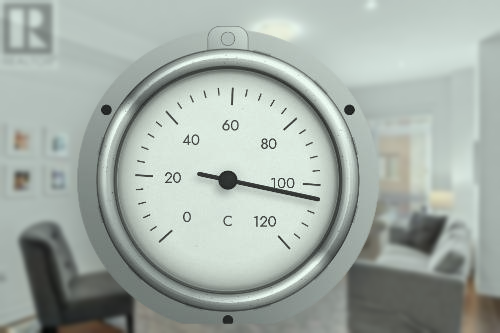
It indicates 104
